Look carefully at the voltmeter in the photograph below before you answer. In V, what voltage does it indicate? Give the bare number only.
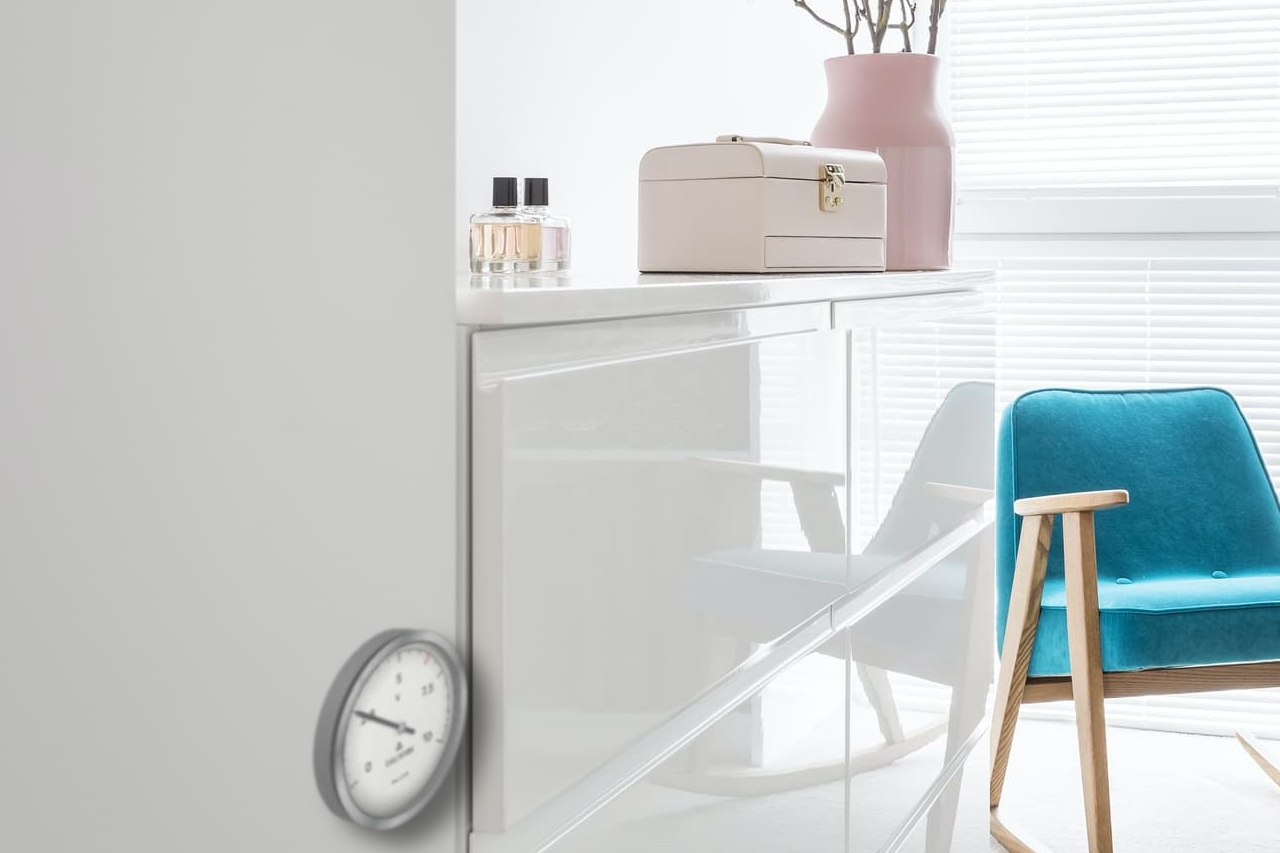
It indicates 2.5
